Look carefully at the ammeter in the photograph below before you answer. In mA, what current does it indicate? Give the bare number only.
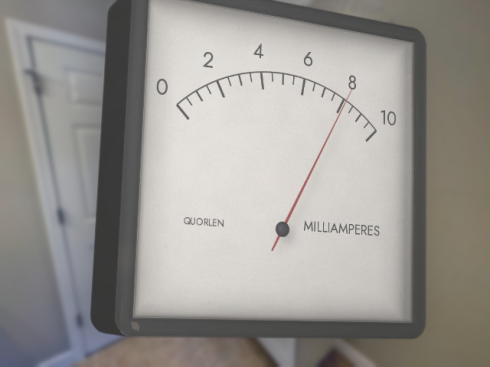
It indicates 8
